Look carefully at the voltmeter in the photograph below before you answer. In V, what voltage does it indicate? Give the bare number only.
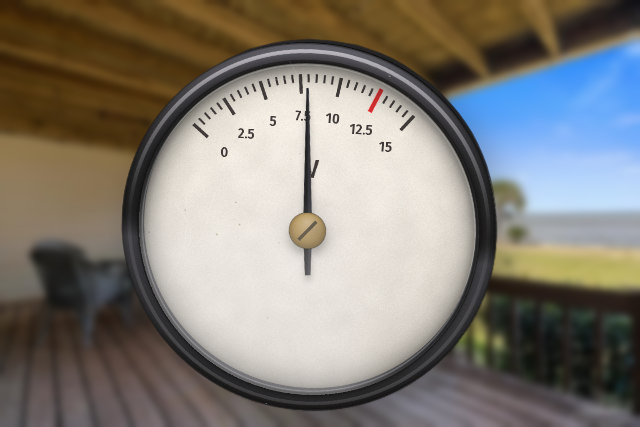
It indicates 8
